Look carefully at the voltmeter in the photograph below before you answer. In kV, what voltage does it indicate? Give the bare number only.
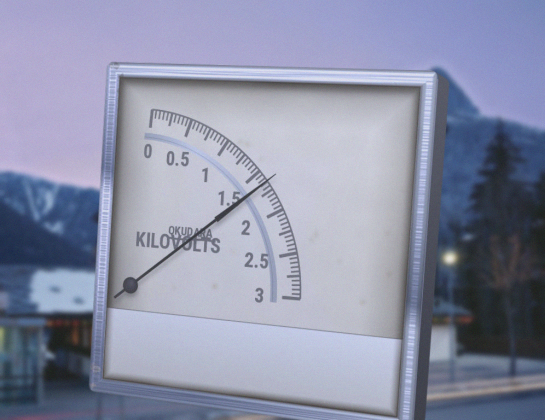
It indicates 1.65
